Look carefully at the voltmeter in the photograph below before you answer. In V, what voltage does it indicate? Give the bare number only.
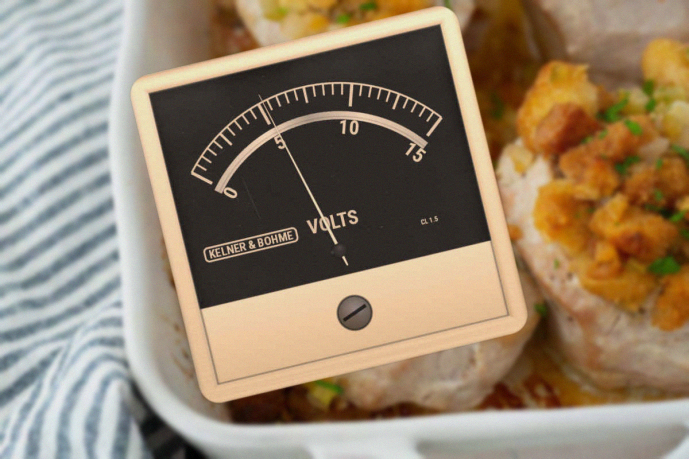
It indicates 5.25
